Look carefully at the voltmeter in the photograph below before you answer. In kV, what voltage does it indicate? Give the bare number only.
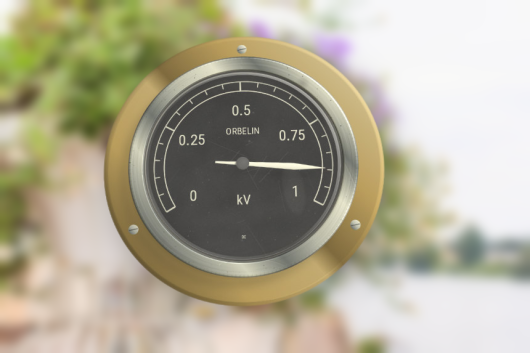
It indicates 0.9
